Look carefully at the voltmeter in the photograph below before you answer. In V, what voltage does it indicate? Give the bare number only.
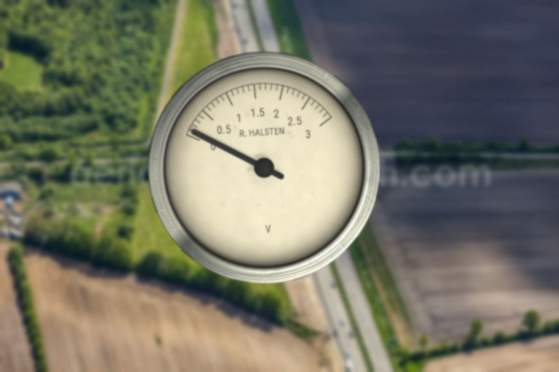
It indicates 0.1
